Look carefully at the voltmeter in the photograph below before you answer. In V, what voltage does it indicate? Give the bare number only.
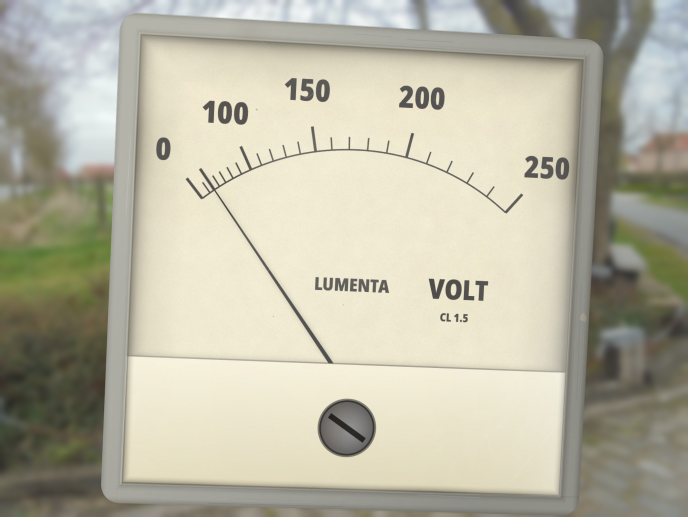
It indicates 50
